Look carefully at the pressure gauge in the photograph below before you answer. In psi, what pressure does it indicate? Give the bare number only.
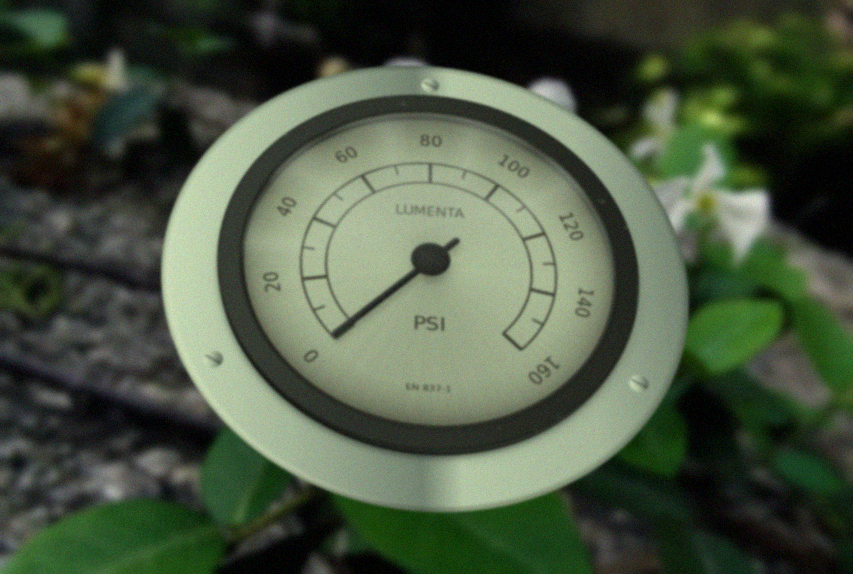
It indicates 0
